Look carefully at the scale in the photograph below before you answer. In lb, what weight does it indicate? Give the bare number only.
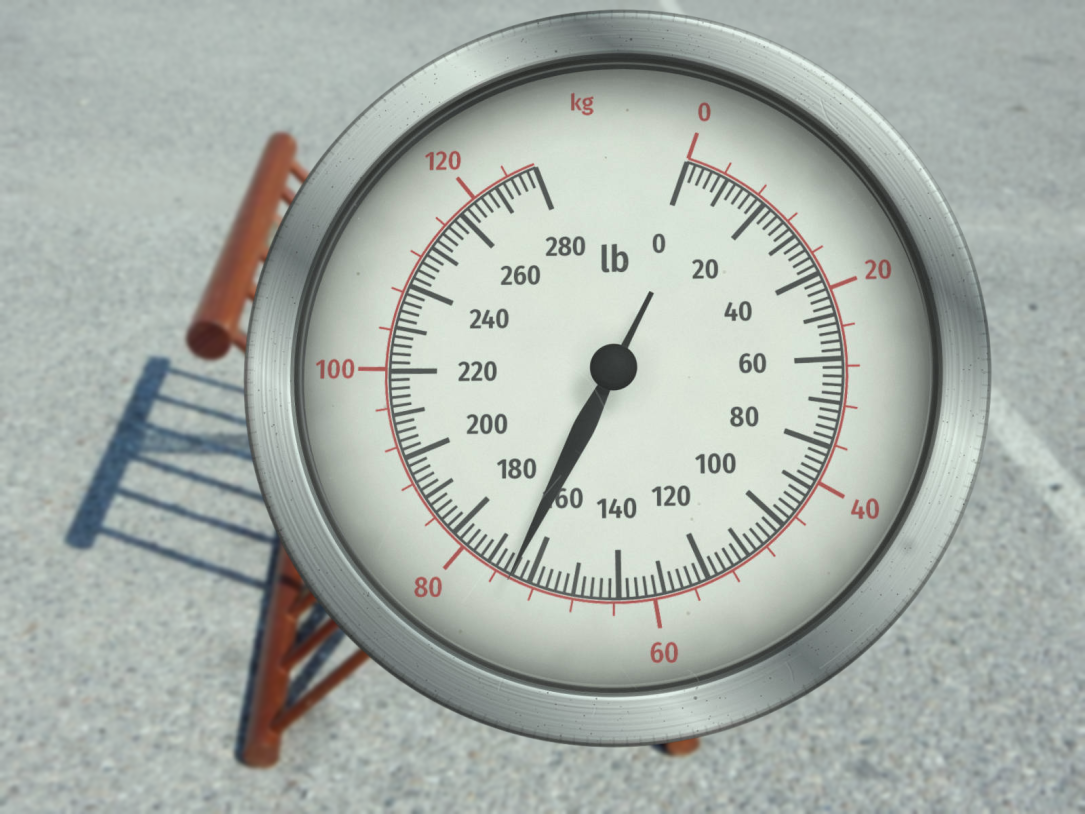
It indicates 164
